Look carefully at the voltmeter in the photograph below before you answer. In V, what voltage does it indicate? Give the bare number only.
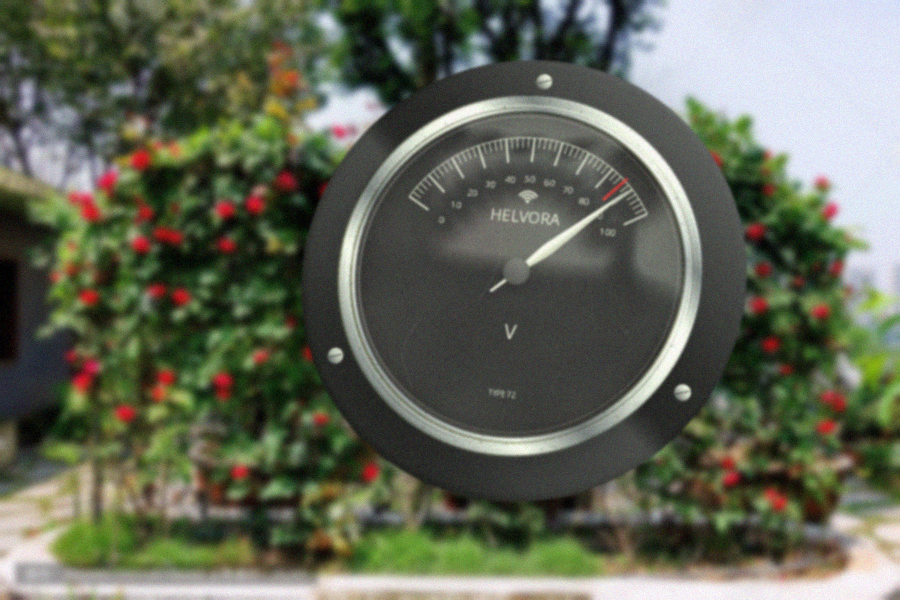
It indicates 90
